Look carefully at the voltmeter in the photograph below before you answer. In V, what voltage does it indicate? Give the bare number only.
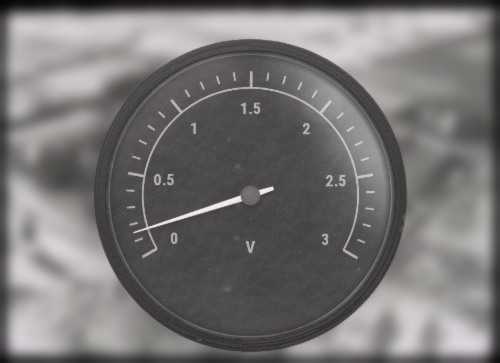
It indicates 0.15
